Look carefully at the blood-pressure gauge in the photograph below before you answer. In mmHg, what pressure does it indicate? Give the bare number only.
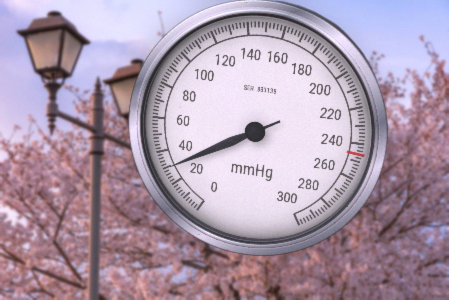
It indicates 30
